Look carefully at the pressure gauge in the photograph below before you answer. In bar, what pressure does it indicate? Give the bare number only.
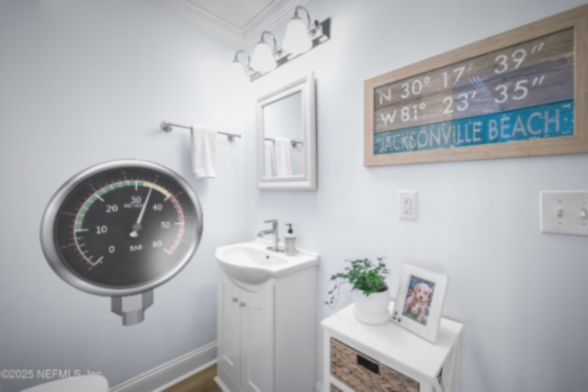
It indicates 34
